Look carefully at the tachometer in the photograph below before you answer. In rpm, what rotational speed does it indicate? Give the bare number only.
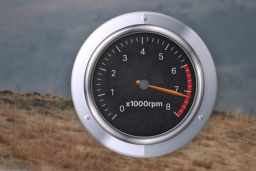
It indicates 7200
